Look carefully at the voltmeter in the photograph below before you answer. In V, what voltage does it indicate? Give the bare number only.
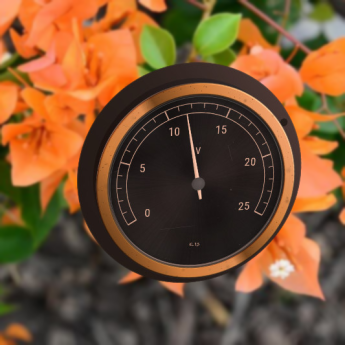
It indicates 11.5
